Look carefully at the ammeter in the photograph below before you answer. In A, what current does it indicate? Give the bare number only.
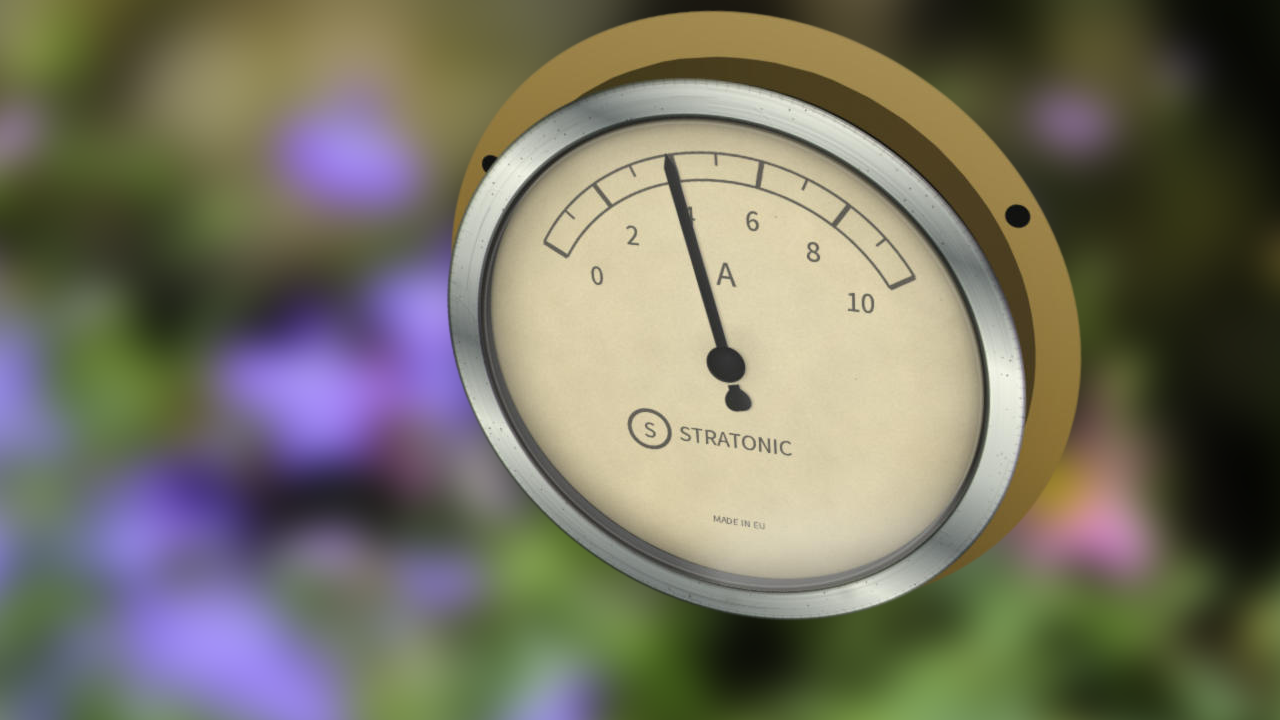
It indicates 4
